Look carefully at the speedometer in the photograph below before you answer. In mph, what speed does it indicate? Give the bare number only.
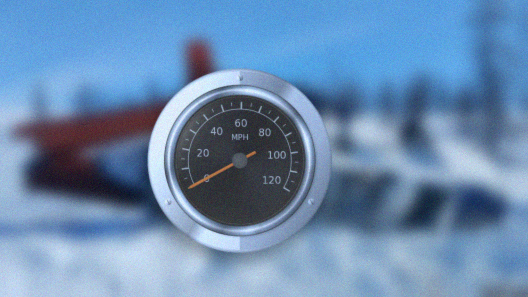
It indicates 0
